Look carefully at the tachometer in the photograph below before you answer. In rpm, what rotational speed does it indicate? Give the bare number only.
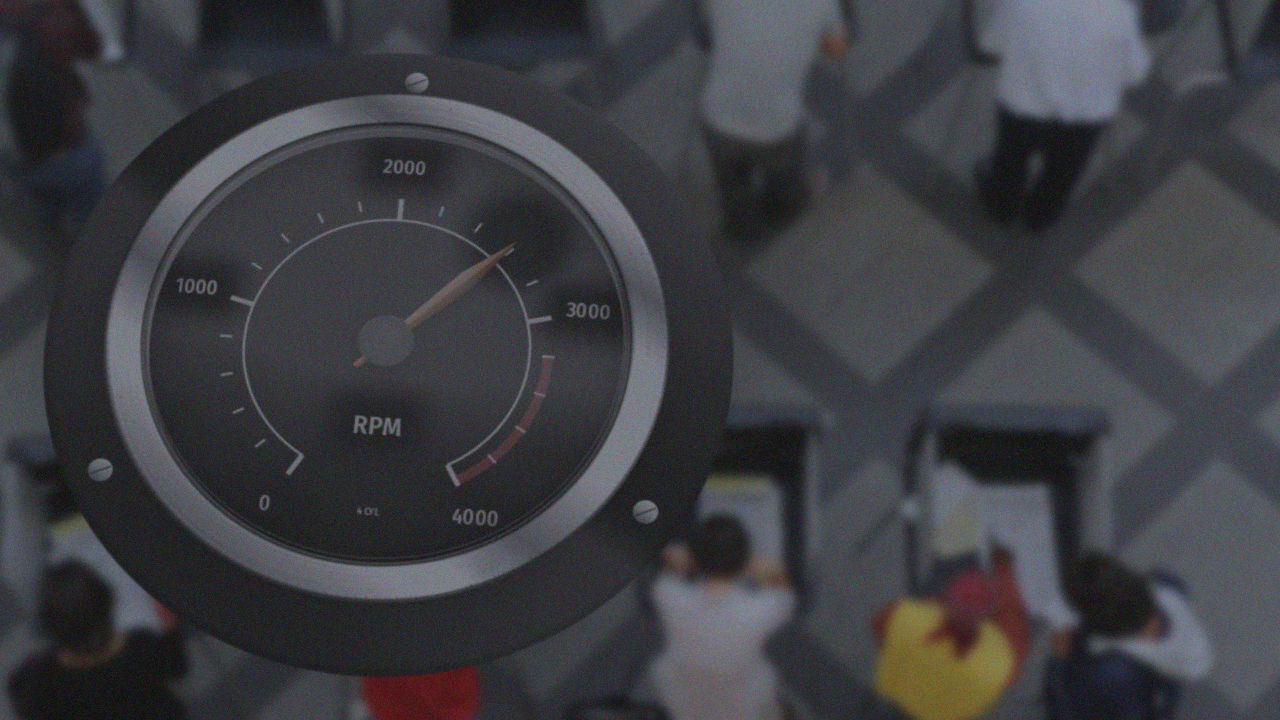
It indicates 2600
